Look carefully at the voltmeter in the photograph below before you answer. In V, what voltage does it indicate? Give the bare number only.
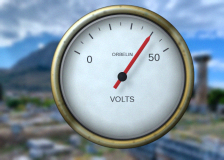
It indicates 40
